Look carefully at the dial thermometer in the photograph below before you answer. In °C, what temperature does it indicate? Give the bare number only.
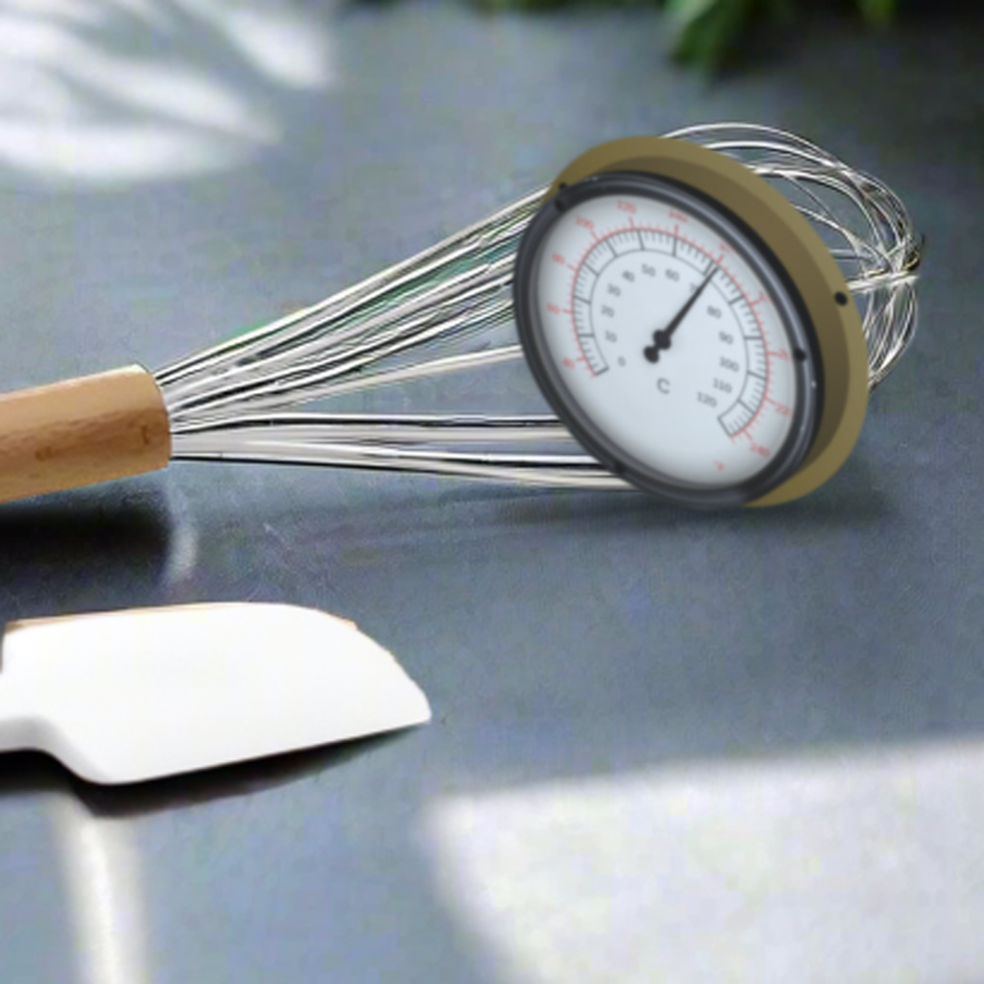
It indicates 72
